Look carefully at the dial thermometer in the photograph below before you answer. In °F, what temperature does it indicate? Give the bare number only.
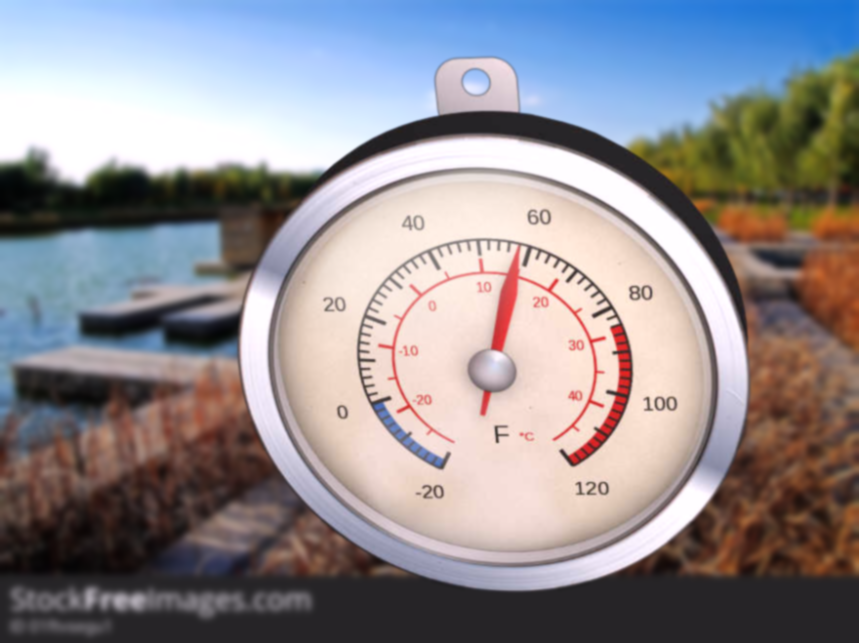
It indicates 58
